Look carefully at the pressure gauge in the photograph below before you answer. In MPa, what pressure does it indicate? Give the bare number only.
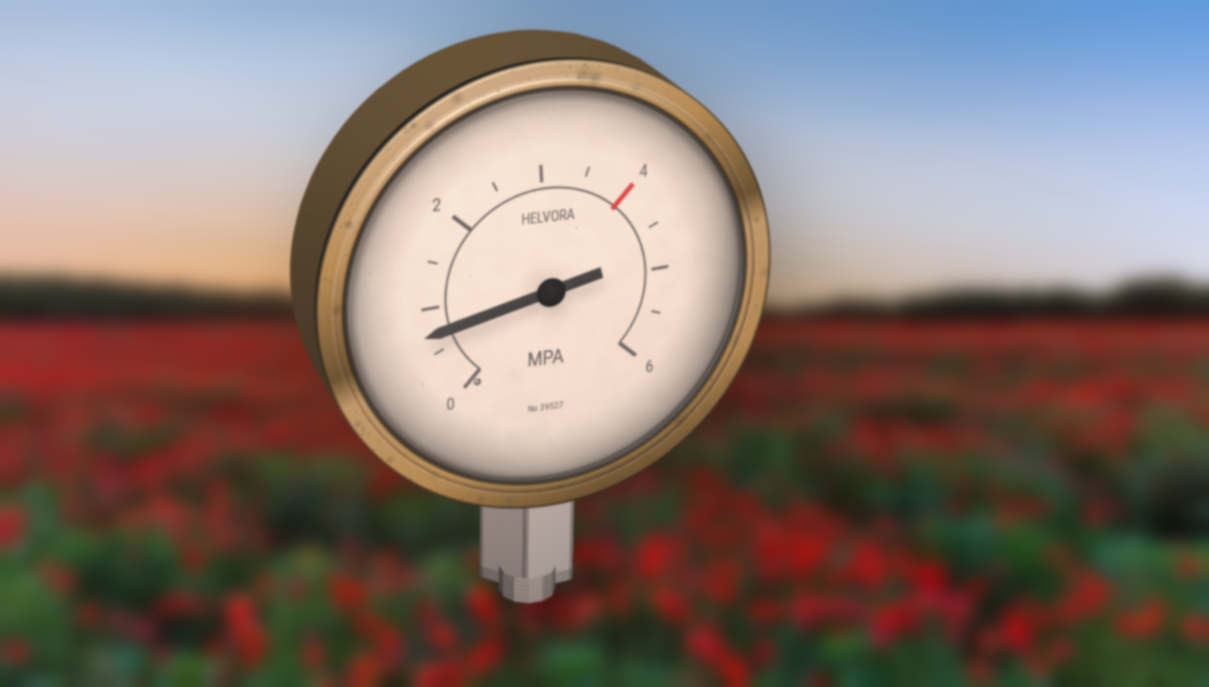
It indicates 0.75
